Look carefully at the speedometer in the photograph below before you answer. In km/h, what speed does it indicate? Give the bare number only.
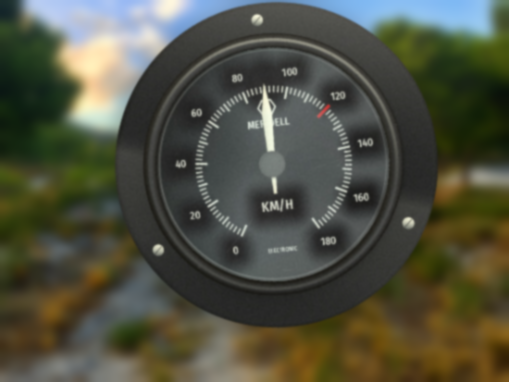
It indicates 90
